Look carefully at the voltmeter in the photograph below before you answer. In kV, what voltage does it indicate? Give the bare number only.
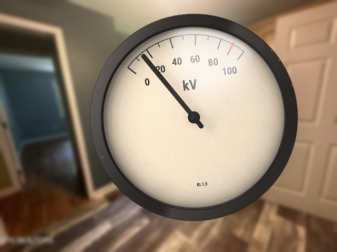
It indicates 15
